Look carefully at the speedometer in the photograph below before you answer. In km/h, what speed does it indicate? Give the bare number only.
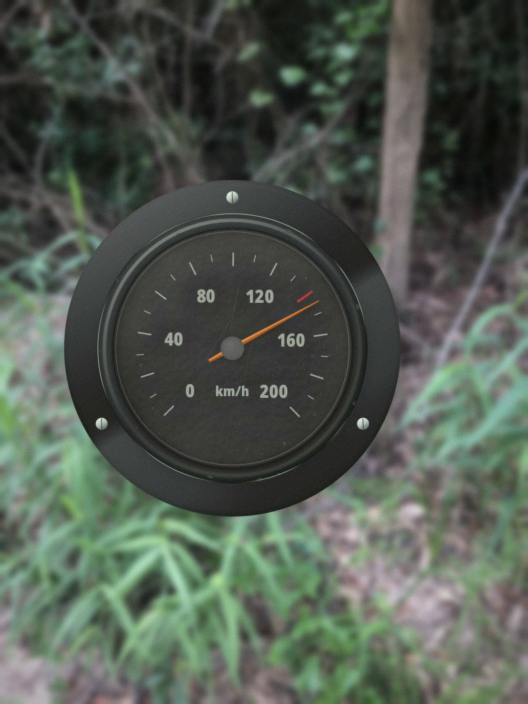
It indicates 145
